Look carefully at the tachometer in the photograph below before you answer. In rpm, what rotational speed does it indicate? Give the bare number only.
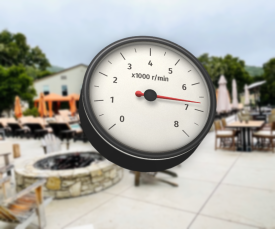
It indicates 6750
